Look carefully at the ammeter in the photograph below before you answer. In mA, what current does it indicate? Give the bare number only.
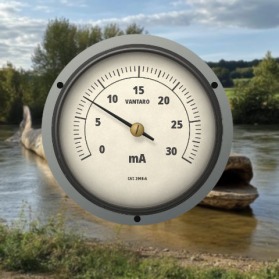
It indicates 7.5
